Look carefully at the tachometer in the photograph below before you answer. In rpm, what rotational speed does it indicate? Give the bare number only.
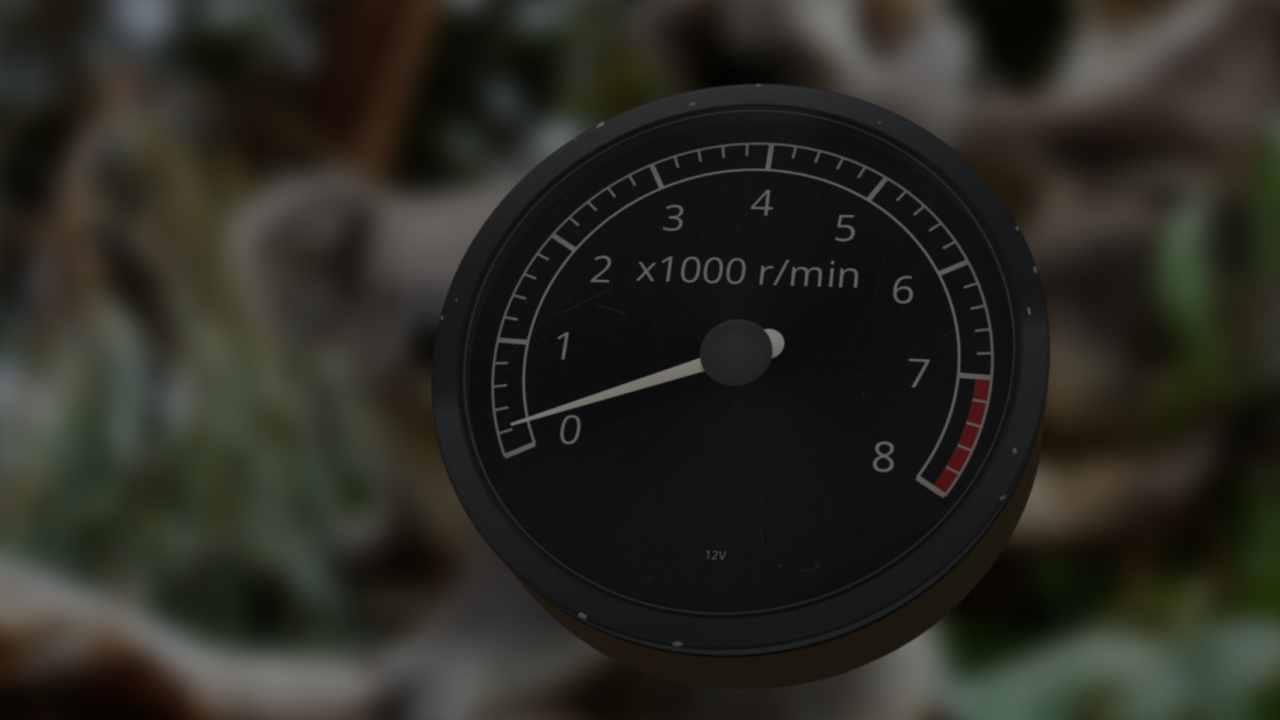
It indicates 200
